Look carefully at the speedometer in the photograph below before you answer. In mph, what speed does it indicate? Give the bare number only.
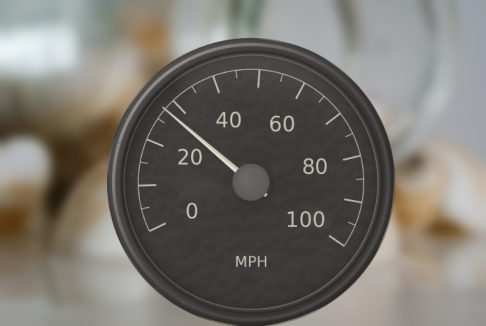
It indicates 27.5
